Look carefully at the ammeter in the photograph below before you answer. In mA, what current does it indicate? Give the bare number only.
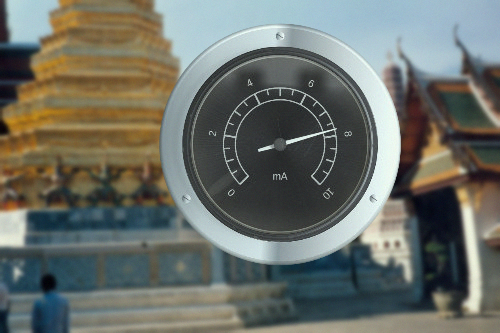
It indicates 7.75
